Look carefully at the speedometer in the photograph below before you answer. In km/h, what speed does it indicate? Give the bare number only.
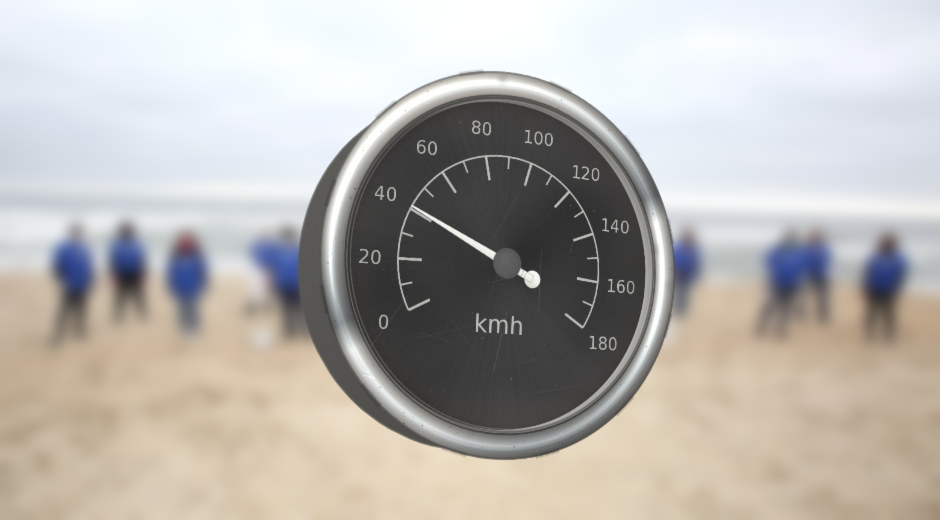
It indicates 40
